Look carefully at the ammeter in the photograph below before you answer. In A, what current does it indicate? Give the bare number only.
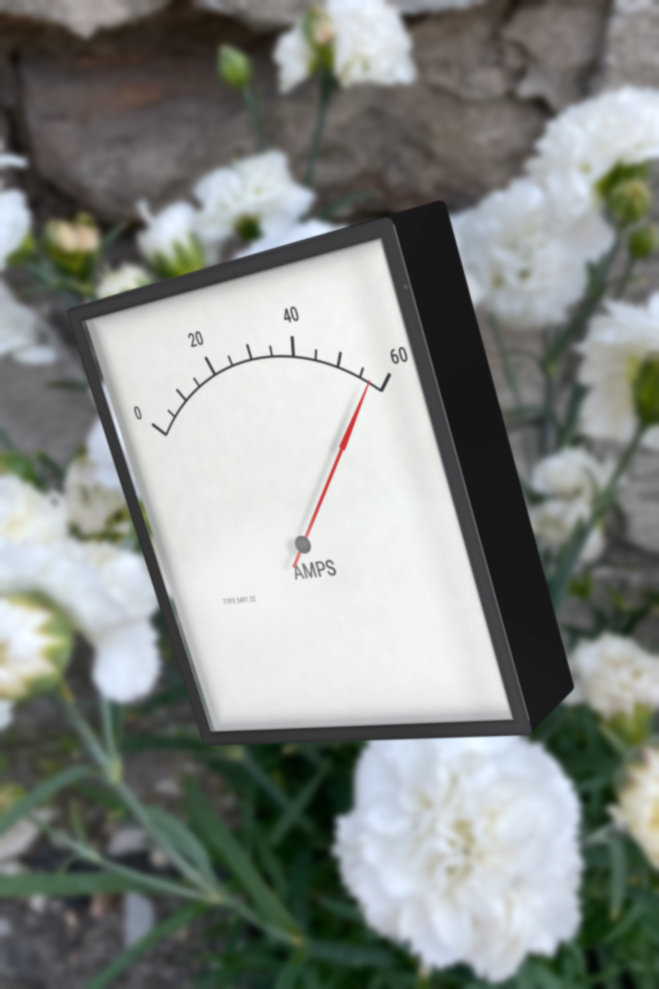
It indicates 57.5
